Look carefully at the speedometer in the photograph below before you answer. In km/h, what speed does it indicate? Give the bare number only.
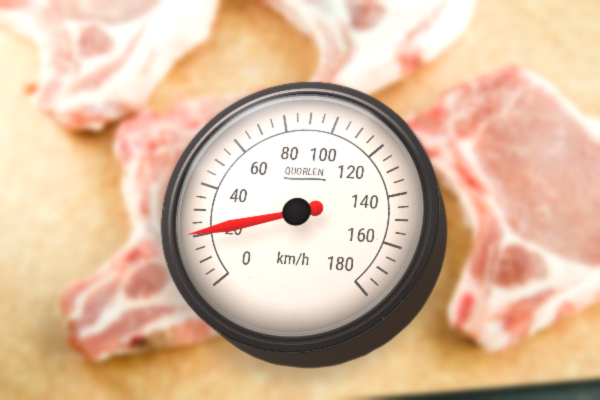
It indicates 20
